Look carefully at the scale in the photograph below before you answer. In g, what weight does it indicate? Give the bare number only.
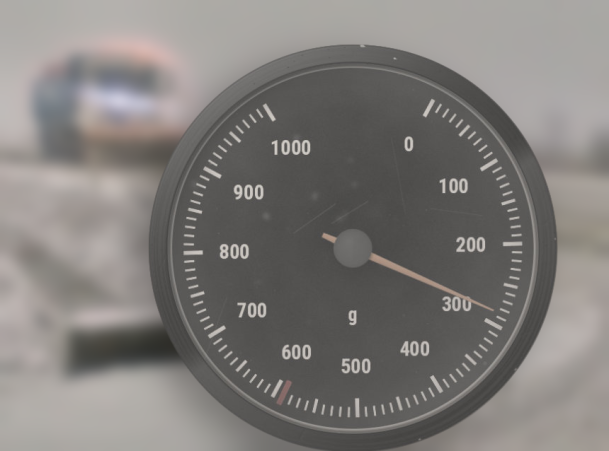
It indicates 285
